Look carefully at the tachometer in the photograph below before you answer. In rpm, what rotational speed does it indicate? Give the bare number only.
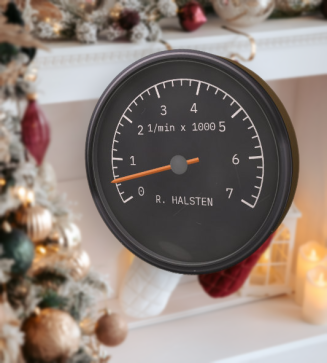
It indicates 500
